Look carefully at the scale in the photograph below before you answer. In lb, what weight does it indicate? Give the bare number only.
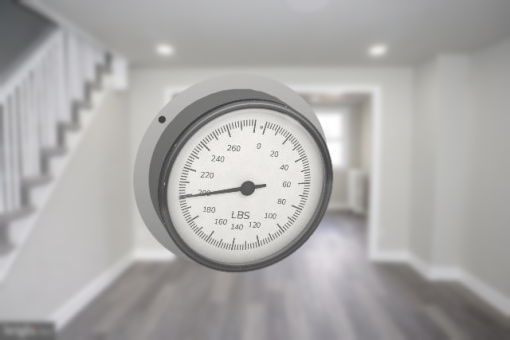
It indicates 200
